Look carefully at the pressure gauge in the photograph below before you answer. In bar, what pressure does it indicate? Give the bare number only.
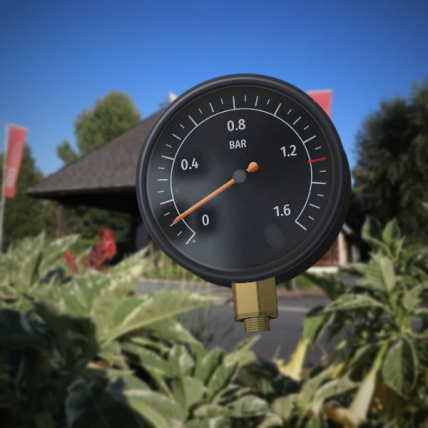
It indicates 0.1
